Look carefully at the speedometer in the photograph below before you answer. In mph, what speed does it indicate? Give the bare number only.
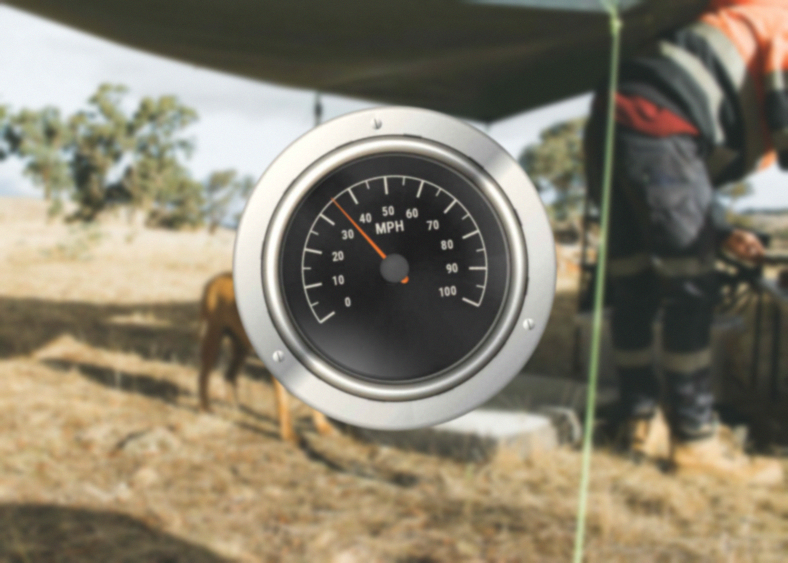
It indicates 35
